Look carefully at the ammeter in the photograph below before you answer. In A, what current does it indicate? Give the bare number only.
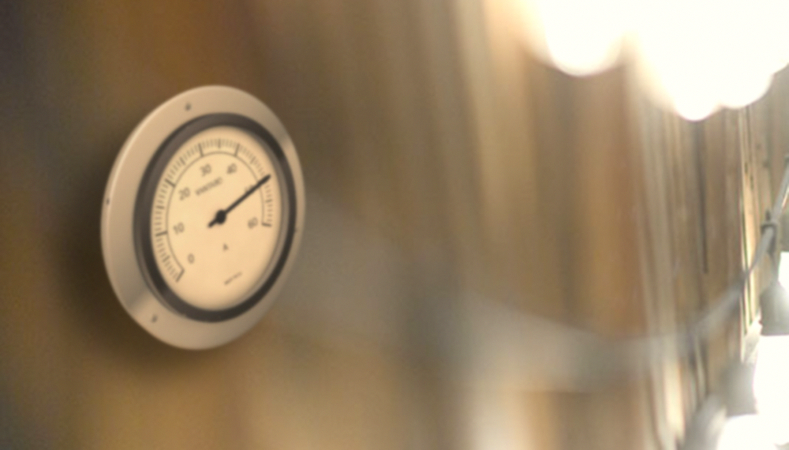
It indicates 50
